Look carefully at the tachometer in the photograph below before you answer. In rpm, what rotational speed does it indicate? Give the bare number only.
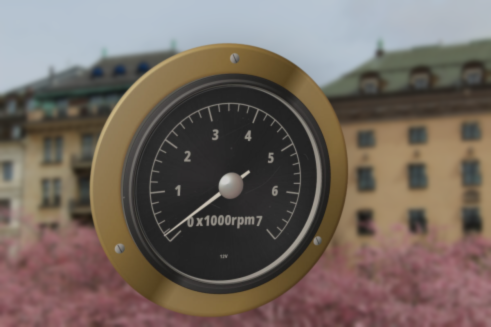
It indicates 200
